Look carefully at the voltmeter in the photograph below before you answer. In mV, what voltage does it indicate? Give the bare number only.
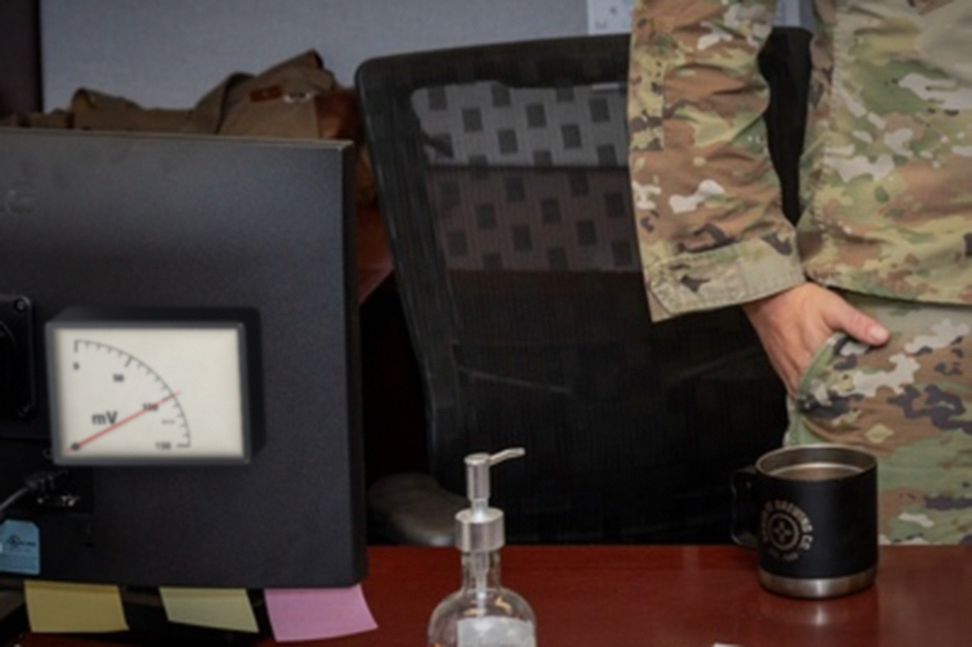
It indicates 100
